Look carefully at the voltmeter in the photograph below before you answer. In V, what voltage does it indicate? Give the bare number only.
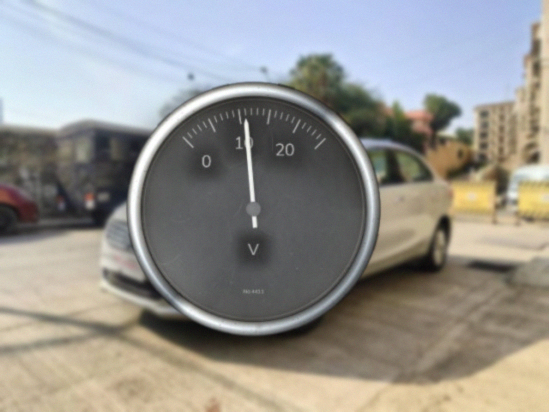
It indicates 11
